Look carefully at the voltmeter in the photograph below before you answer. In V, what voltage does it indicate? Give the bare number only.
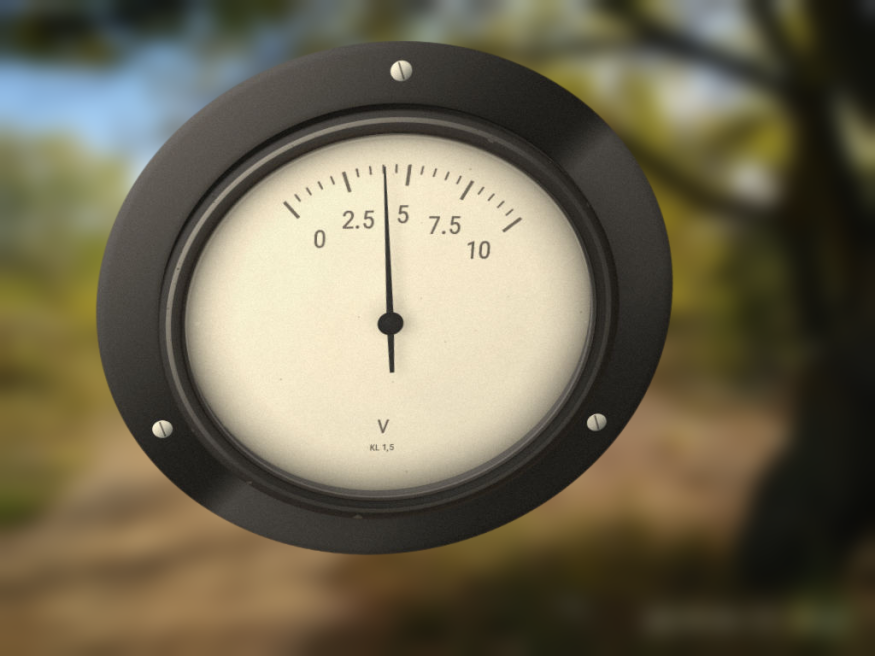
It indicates 4
